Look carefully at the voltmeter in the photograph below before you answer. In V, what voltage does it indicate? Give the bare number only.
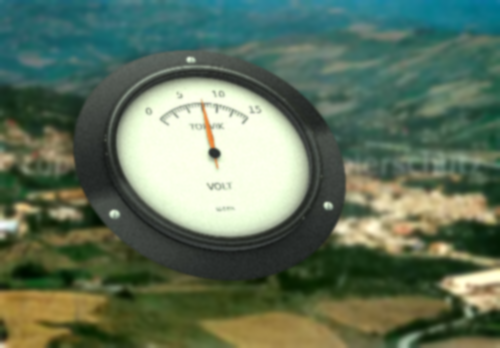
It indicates 7.5
